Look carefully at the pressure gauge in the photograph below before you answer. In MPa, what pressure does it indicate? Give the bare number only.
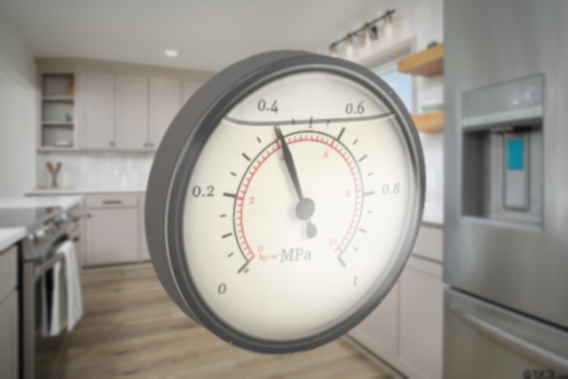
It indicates 0.4
